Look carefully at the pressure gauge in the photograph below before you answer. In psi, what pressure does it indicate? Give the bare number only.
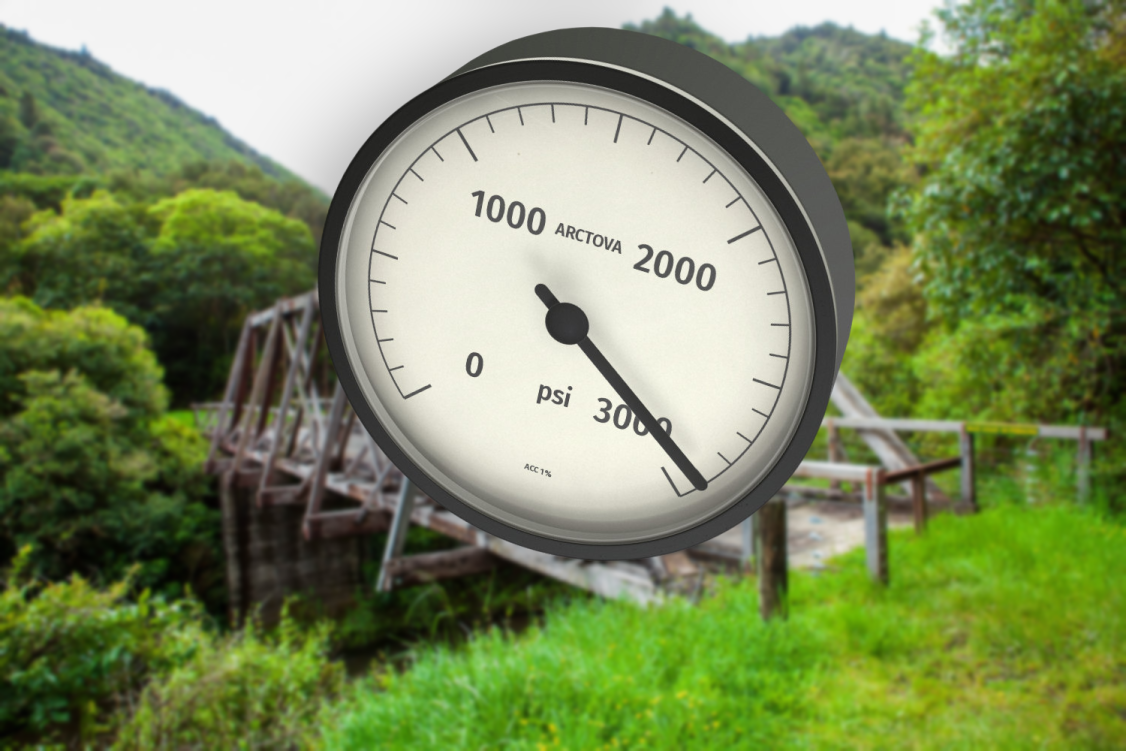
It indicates 2900
